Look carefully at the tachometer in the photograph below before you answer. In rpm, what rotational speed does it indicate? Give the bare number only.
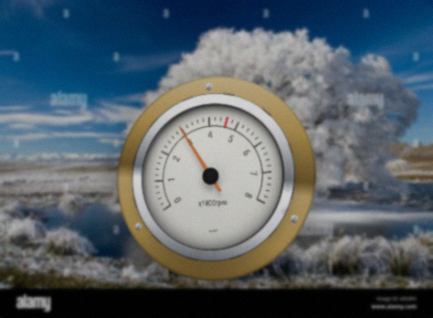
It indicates 3000
